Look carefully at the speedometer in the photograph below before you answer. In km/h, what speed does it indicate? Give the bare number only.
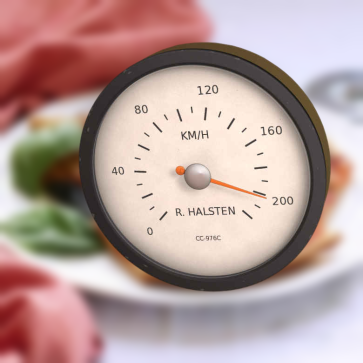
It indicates 200
